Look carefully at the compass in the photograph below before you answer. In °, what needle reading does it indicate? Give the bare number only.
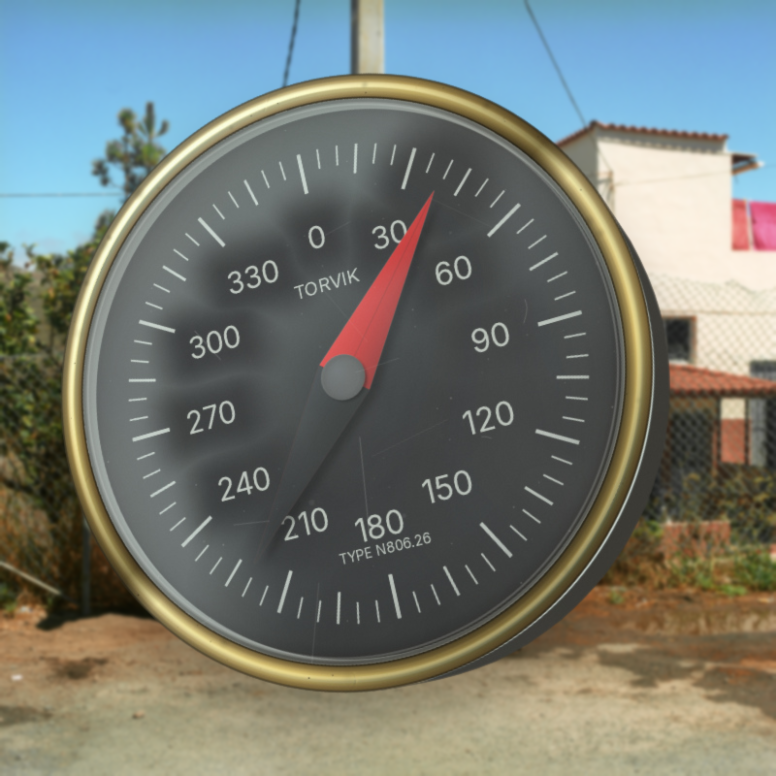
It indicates 40
